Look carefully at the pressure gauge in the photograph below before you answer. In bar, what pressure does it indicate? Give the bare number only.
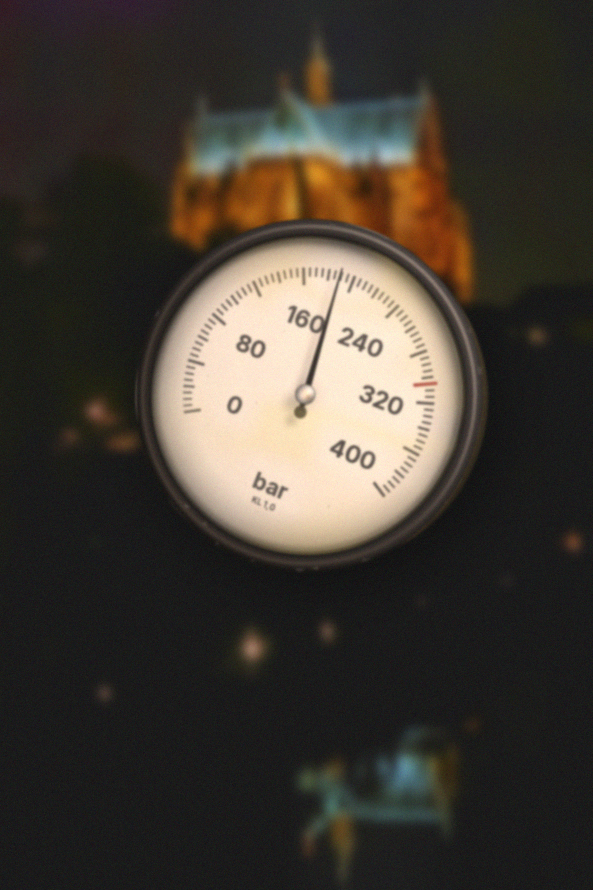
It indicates 190
